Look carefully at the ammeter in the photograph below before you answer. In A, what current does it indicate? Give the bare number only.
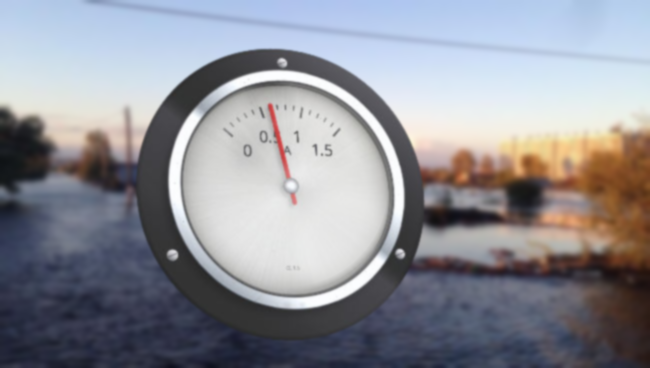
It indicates 0.6
